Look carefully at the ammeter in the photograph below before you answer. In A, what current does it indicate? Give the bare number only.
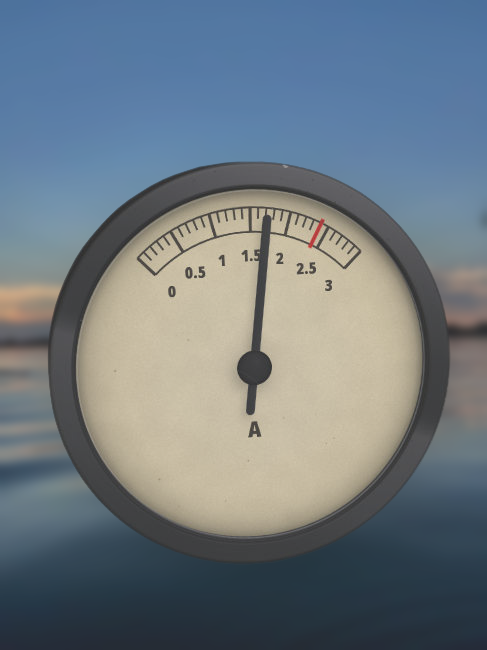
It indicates 1.7
